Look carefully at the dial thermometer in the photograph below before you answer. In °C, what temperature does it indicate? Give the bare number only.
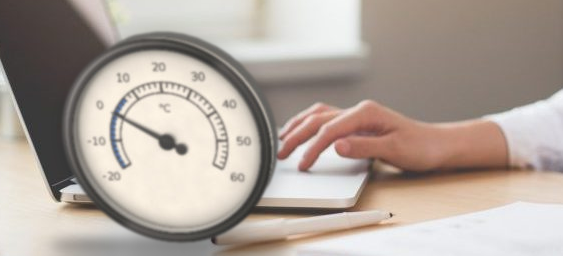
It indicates 0
